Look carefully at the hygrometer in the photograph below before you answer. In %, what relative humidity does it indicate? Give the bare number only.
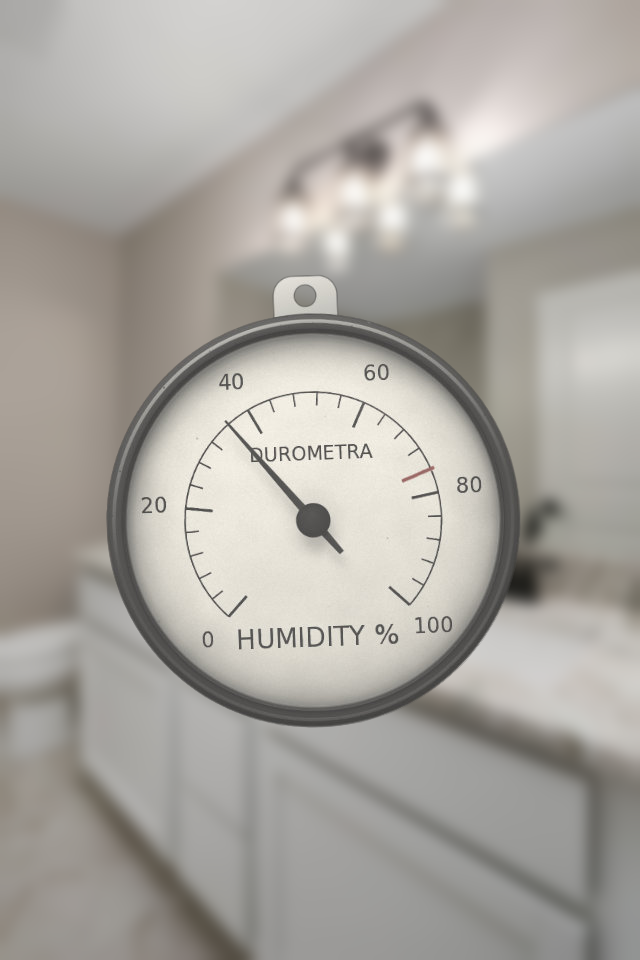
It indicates 36
